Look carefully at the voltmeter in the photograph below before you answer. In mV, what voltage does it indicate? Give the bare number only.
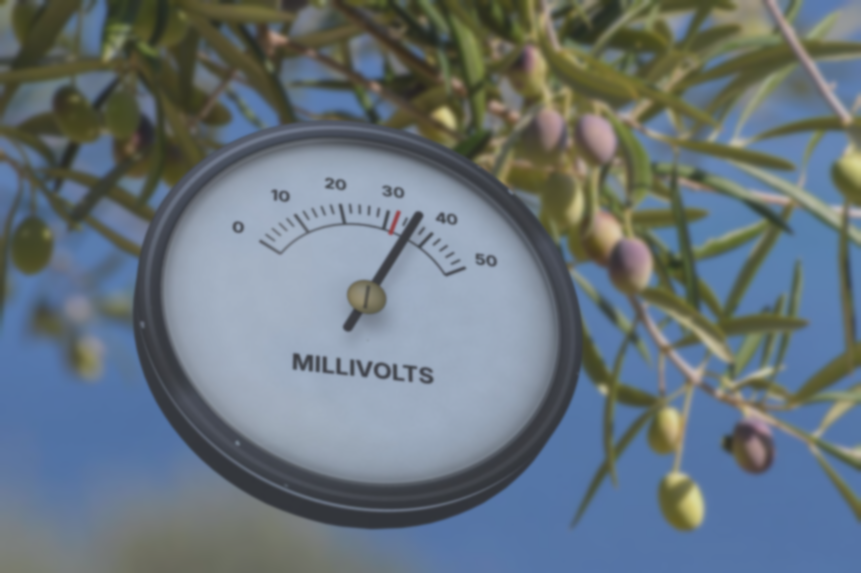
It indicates 36
